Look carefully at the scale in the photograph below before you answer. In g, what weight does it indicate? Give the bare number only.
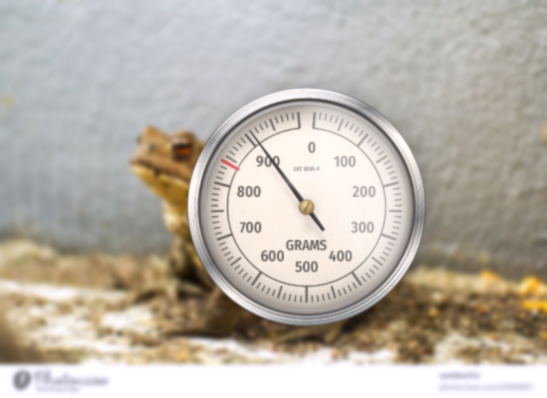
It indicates 910
